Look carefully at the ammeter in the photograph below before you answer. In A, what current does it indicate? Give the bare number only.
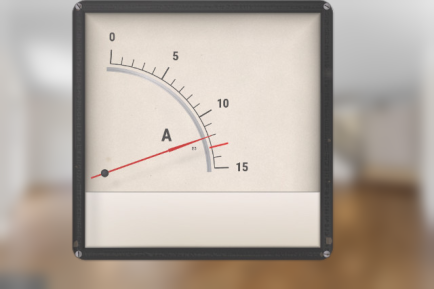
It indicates 12
